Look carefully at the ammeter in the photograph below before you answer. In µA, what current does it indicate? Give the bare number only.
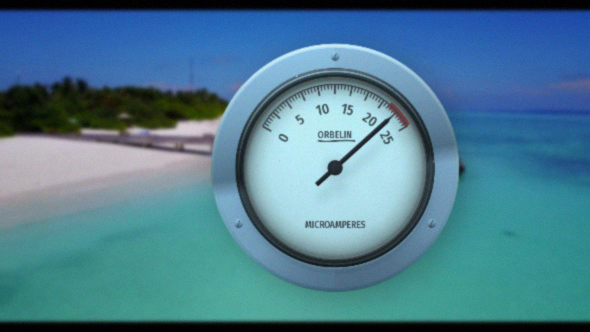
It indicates 22.5
